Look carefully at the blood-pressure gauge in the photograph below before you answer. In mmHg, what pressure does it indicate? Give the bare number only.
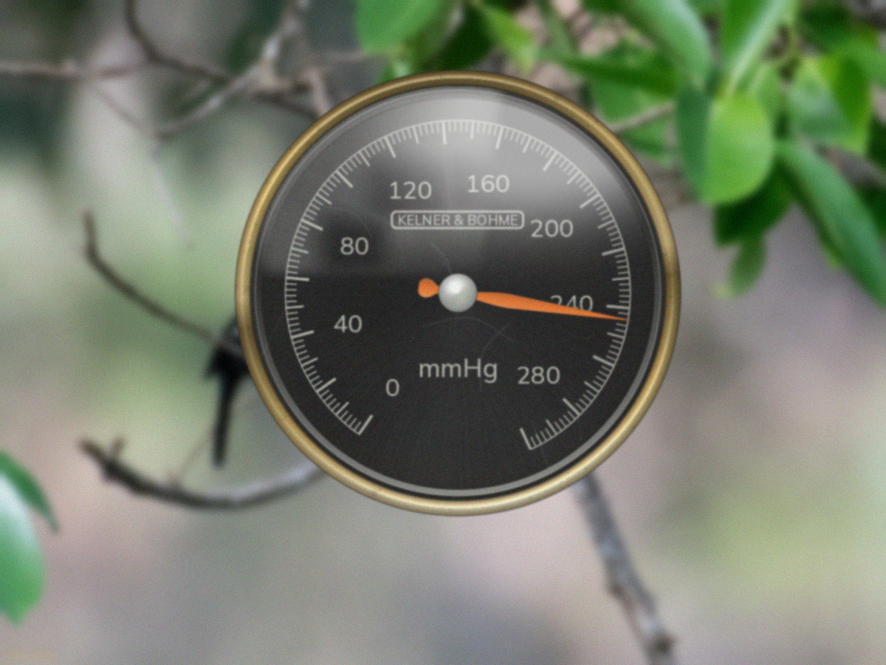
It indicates 244
